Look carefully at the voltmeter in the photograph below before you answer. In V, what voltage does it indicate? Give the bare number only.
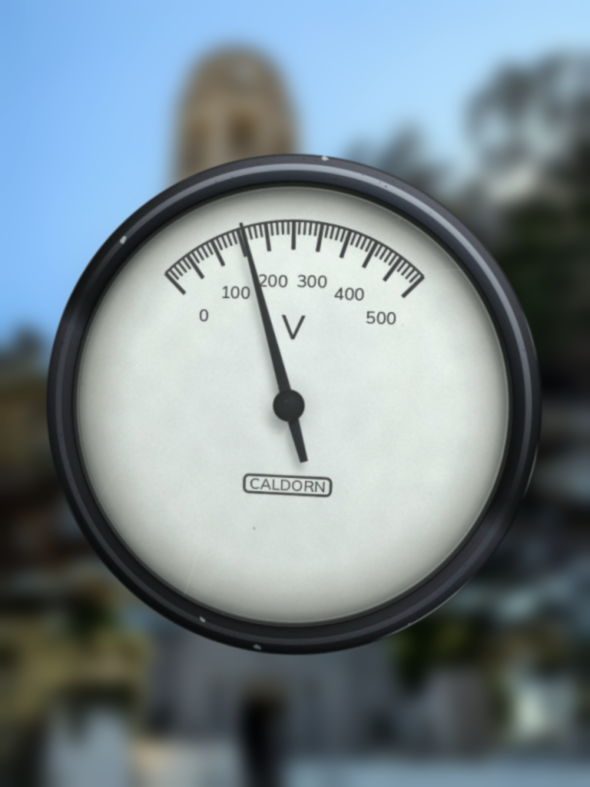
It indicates 160
